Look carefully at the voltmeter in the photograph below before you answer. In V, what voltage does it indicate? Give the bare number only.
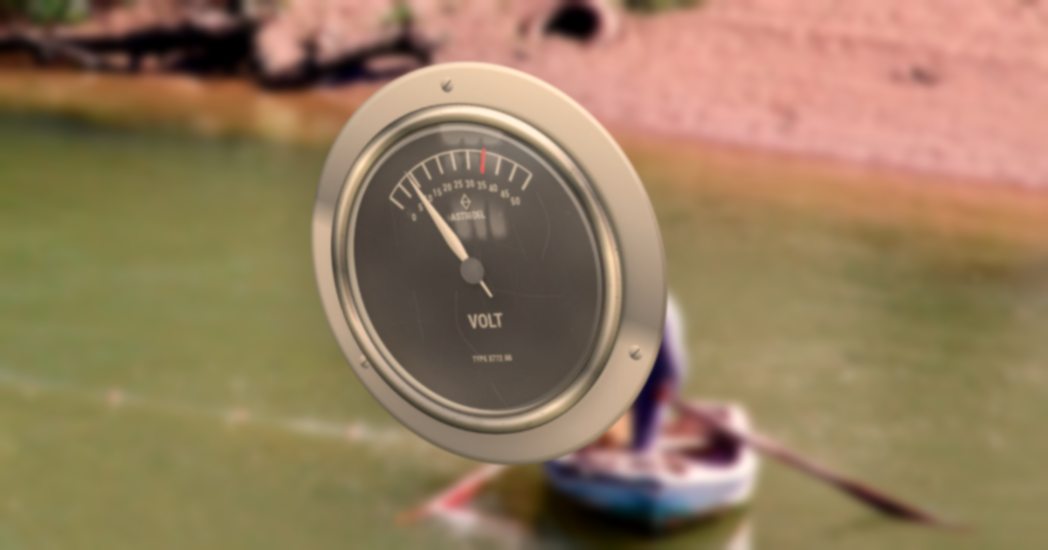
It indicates 10
